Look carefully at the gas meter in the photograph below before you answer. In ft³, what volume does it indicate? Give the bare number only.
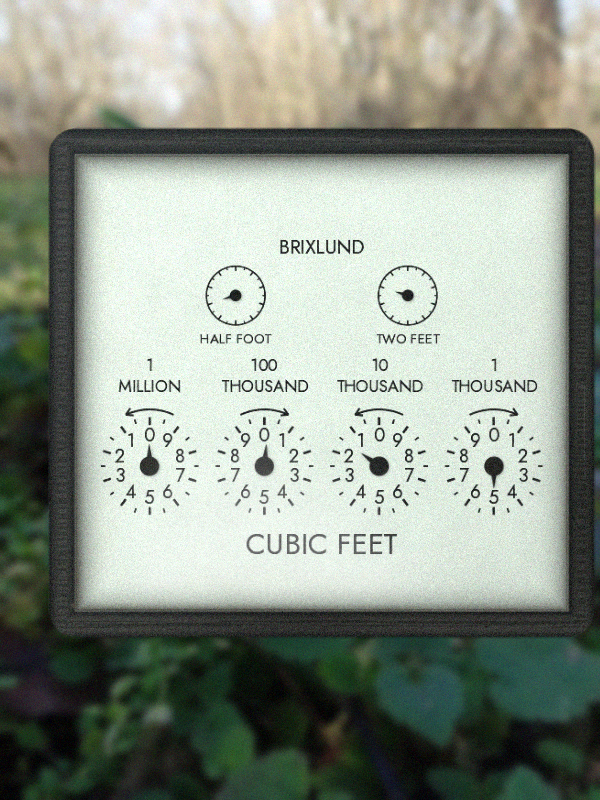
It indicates 1500
